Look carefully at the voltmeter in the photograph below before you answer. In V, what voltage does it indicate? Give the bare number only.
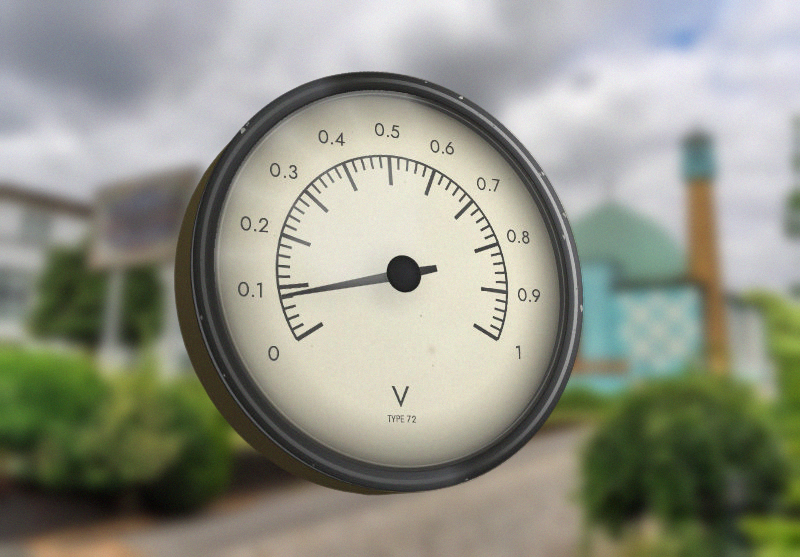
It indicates 0.08
